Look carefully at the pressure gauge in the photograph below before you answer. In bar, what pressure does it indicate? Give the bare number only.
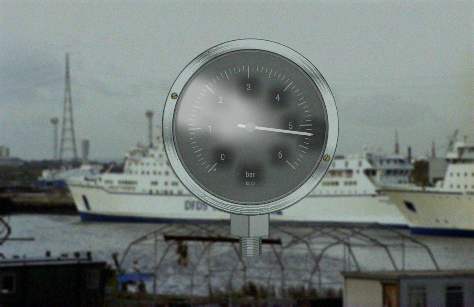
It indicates 5.2
